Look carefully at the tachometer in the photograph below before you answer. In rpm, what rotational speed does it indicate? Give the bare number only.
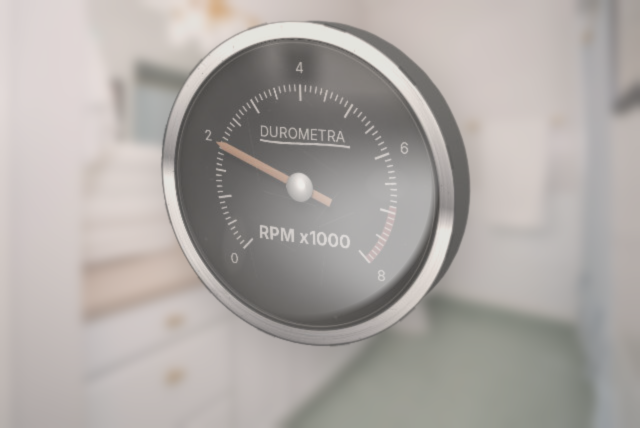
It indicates 2000
